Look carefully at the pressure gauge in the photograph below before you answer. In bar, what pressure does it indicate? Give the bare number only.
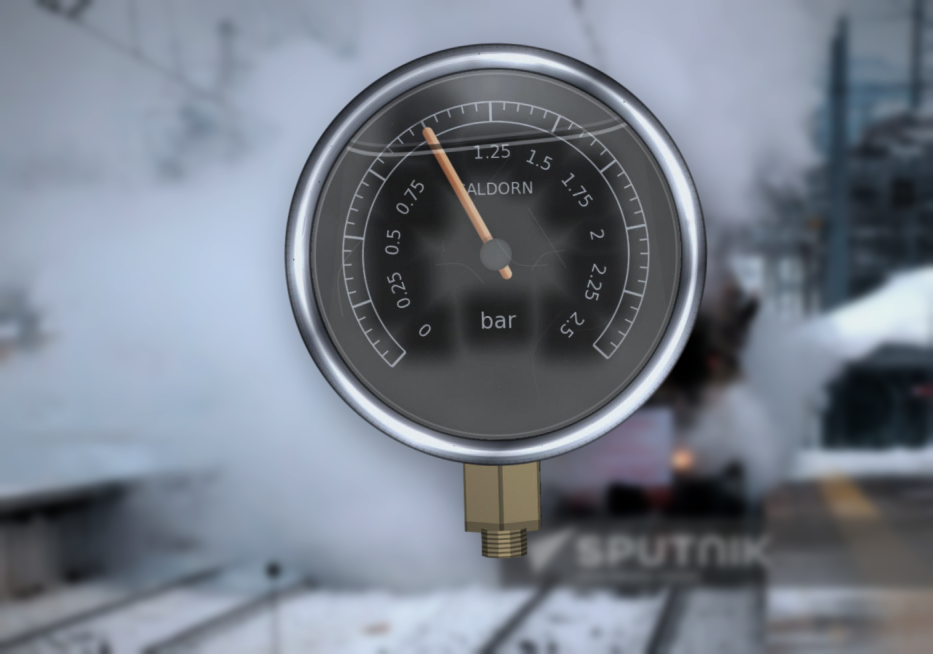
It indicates 1
